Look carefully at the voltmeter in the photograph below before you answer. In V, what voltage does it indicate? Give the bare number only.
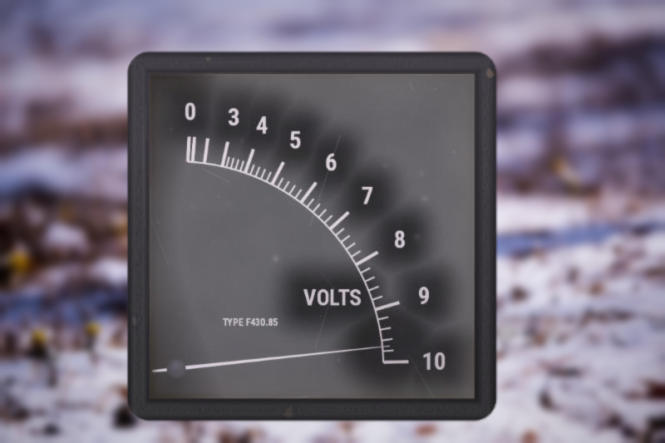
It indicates 9.7
